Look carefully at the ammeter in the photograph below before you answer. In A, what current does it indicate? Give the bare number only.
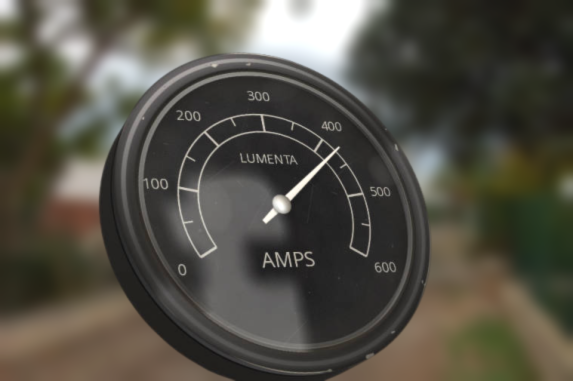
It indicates 425
